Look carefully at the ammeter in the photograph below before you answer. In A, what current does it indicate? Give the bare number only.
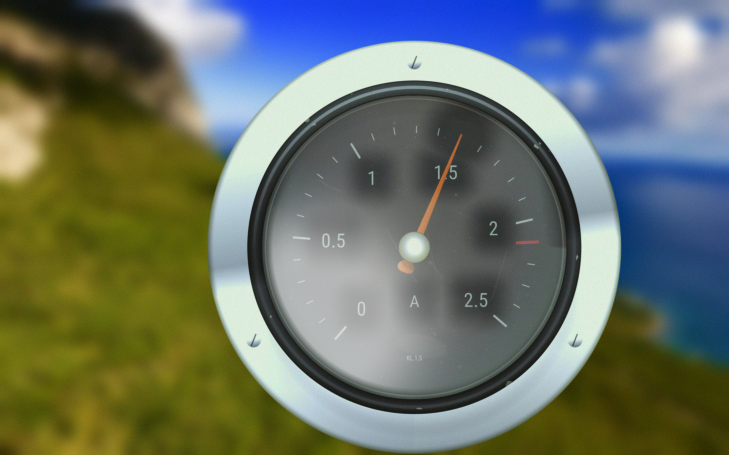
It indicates 1.5
